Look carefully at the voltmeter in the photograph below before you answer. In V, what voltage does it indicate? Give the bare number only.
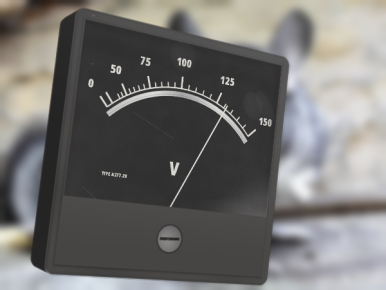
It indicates 130
